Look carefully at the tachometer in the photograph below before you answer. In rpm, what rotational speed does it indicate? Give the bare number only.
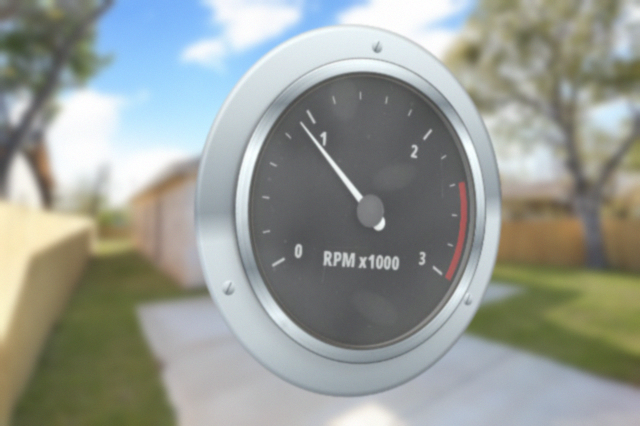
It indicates 900
